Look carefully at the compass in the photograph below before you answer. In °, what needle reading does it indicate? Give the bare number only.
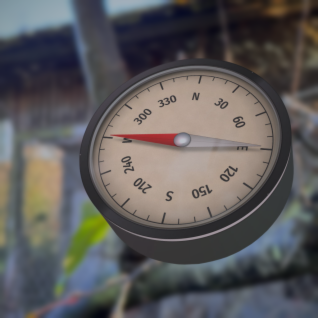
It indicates 270
